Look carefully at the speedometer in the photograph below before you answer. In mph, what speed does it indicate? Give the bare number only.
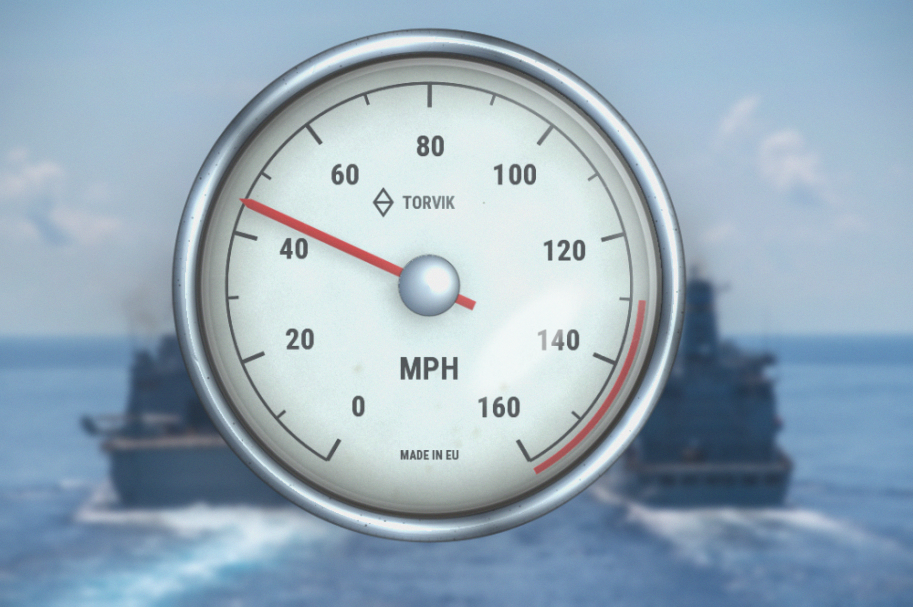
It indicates 45
